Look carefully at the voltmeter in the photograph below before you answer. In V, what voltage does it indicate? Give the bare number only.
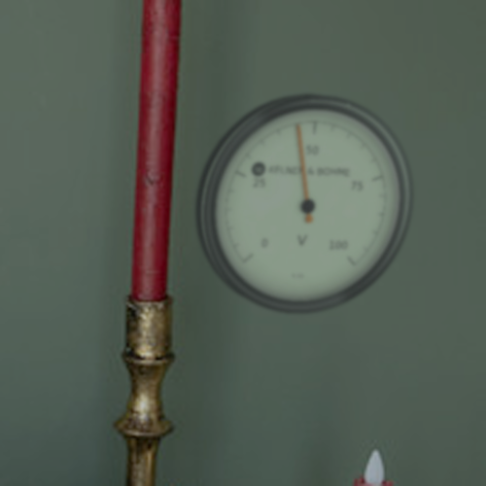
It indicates 45
